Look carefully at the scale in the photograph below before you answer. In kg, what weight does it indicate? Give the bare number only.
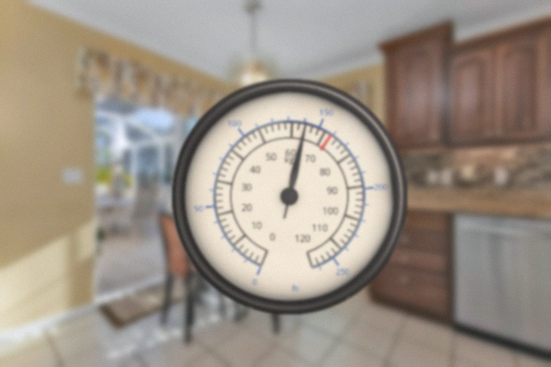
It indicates 64
